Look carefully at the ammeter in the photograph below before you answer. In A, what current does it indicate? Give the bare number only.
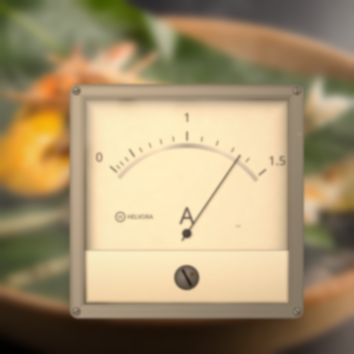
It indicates 1.35
